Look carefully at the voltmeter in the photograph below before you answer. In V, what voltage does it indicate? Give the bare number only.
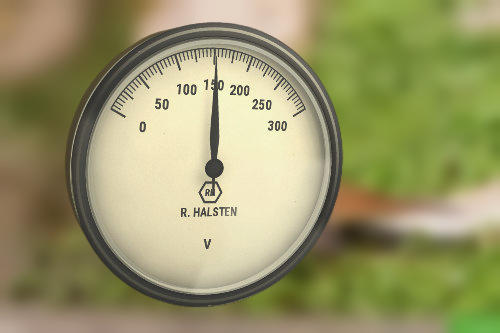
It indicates 150
